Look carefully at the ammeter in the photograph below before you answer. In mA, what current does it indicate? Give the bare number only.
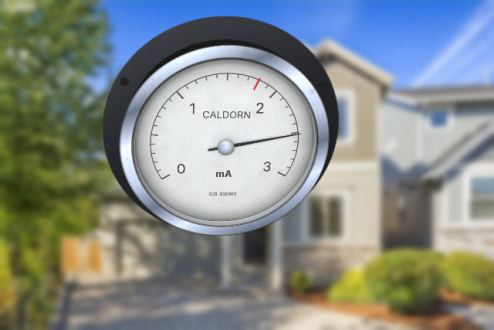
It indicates 2.5
